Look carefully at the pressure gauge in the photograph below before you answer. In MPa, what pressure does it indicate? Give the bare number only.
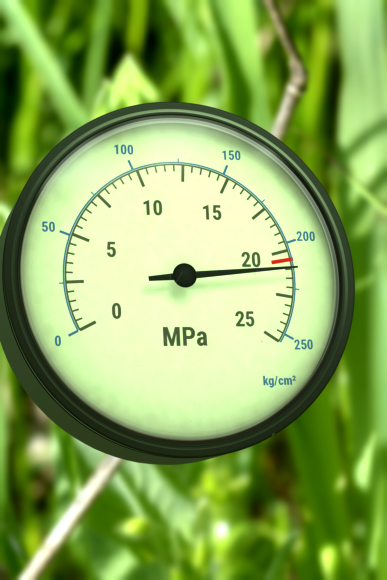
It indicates 21
